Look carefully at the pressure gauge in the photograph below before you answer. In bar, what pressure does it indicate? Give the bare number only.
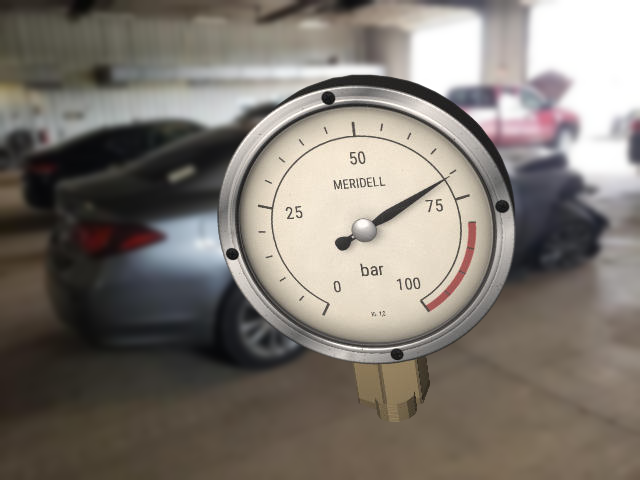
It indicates 70
